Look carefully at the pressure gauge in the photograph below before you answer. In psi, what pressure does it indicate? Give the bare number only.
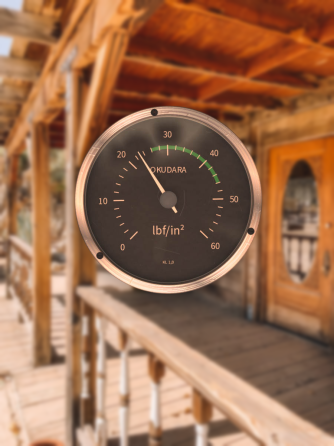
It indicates 23
